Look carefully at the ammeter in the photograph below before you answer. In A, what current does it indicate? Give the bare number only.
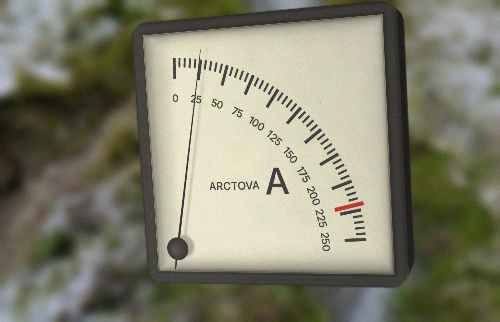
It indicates 25
